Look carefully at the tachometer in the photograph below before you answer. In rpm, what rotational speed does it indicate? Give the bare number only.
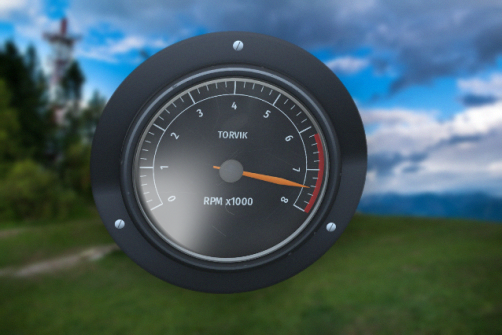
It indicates 7400
